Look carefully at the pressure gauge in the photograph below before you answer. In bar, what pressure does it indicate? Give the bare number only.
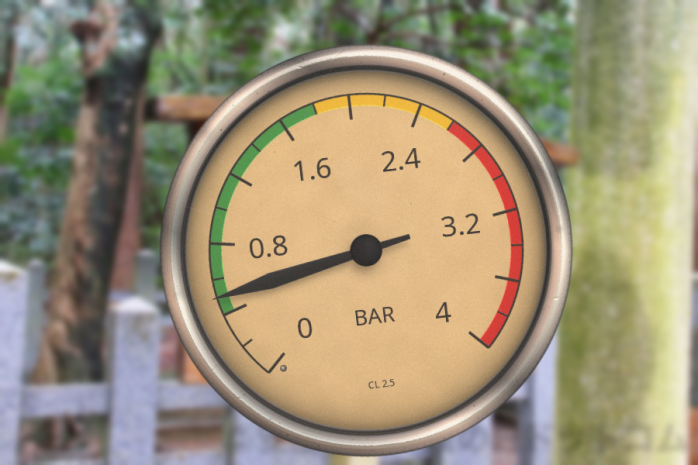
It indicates 0.5
